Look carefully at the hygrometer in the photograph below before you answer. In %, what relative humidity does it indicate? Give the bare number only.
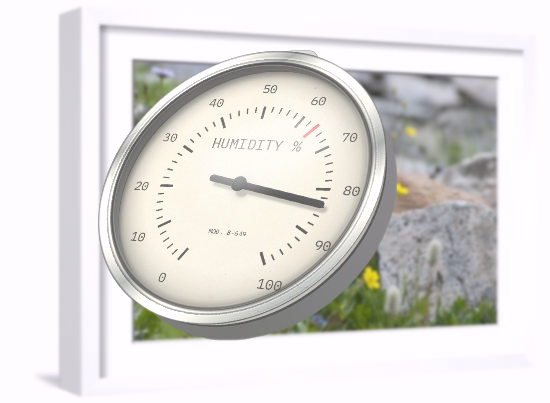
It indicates 84
